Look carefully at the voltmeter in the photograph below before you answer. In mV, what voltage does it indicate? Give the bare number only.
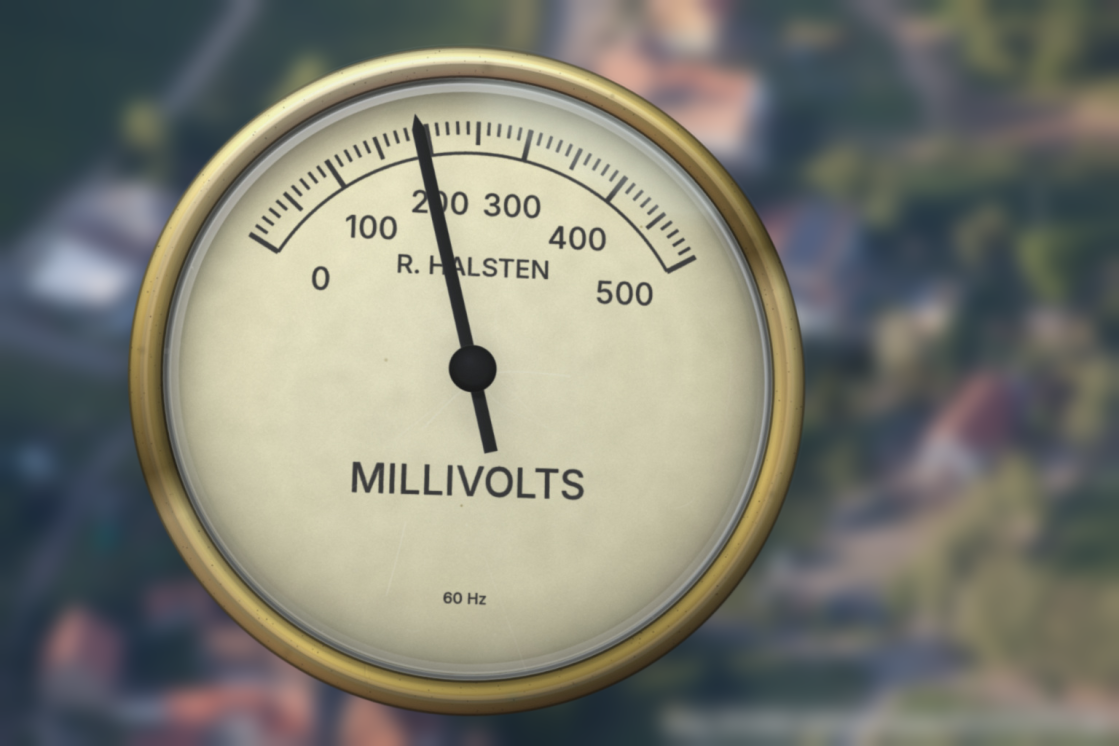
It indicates 190
